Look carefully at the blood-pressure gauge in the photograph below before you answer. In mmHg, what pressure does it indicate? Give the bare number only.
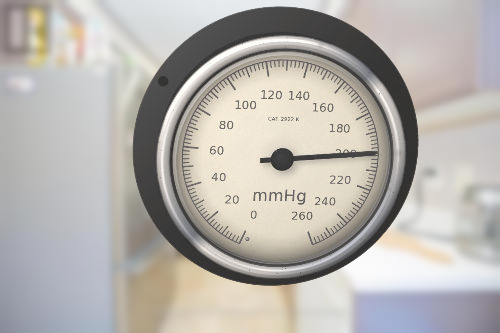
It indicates 200
